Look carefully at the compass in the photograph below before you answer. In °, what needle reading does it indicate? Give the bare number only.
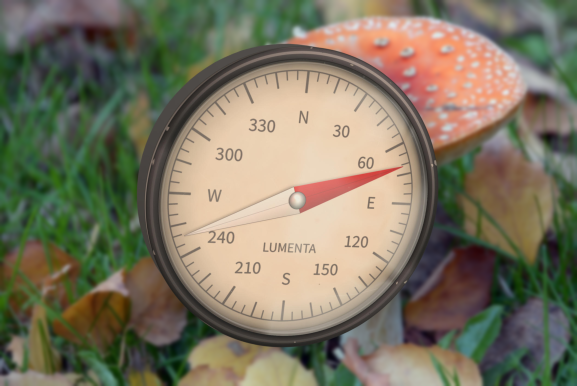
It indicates 70
